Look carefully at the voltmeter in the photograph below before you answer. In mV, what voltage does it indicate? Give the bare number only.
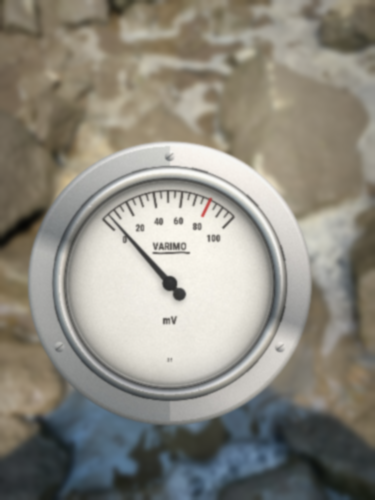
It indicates 5
